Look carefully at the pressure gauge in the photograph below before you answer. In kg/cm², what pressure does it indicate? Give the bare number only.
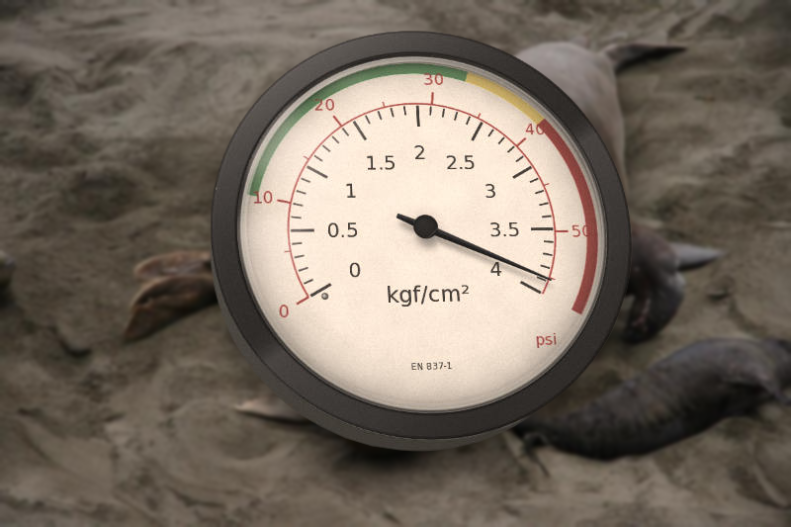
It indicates 3.9
